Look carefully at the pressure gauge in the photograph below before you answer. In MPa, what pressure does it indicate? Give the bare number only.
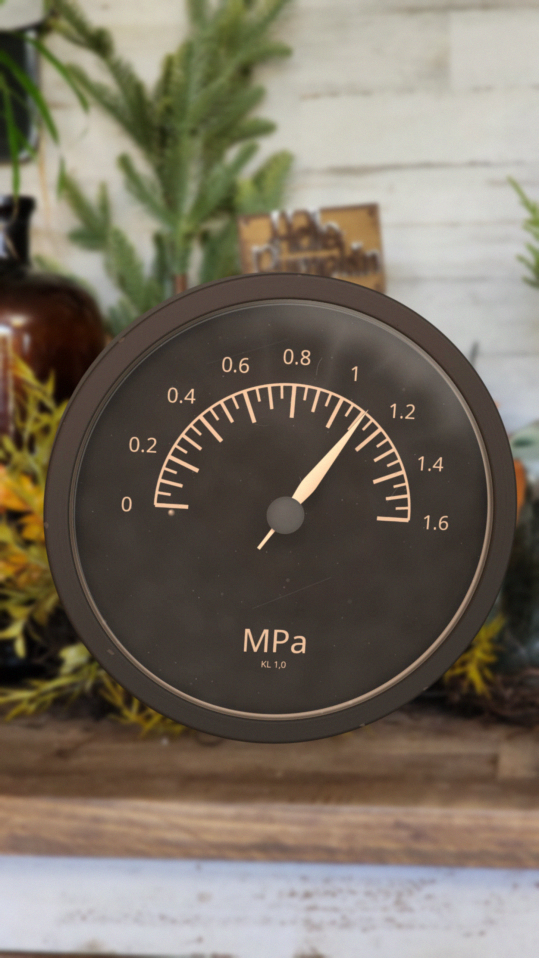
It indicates 1.1
